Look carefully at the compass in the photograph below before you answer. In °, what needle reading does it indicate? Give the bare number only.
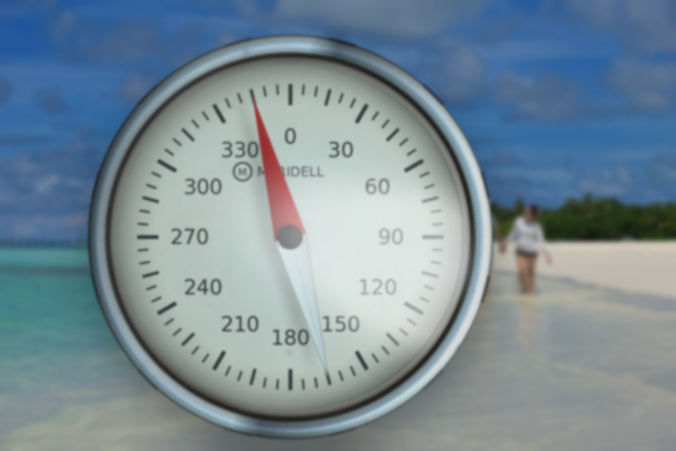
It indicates 345
